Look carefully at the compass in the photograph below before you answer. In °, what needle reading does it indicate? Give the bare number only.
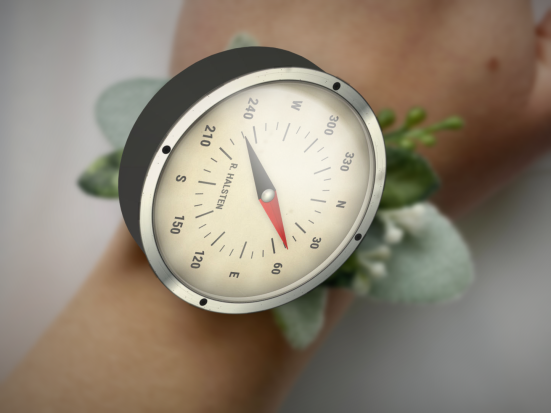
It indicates 50
